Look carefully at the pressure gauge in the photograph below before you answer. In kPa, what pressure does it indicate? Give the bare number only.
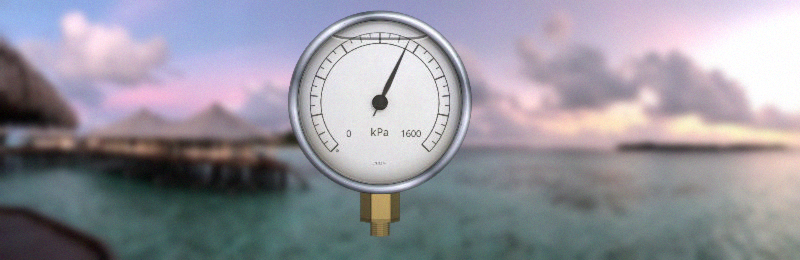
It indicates 950
